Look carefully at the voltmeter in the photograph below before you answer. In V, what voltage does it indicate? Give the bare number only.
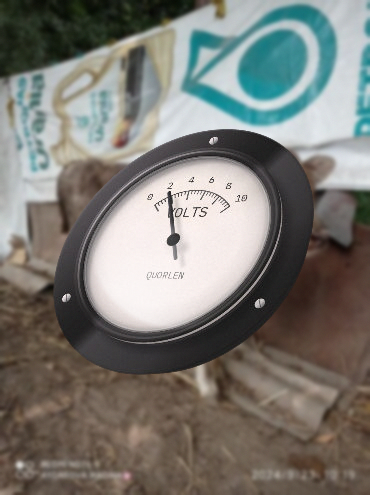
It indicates 2
